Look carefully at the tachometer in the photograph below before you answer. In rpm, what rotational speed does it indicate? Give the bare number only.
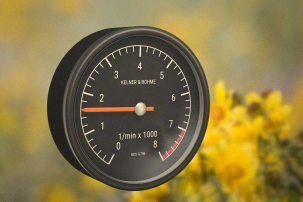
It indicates 1600
